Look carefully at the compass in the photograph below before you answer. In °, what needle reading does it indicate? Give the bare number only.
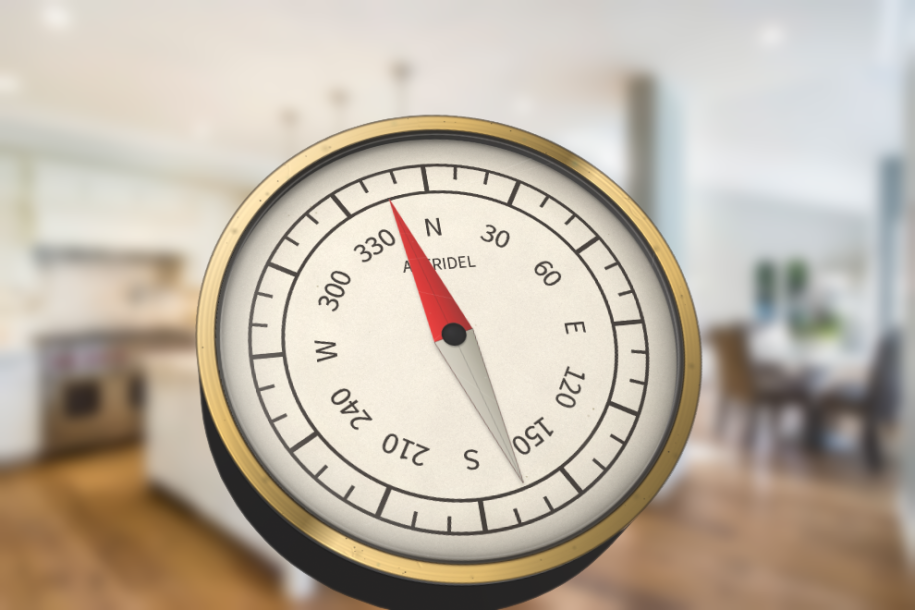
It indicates 345
